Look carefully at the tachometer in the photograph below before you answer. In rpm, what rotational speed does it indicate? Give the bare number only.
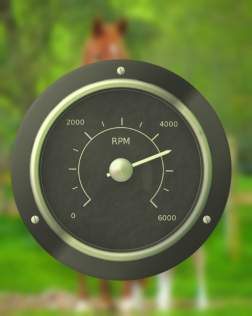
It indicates 4500
